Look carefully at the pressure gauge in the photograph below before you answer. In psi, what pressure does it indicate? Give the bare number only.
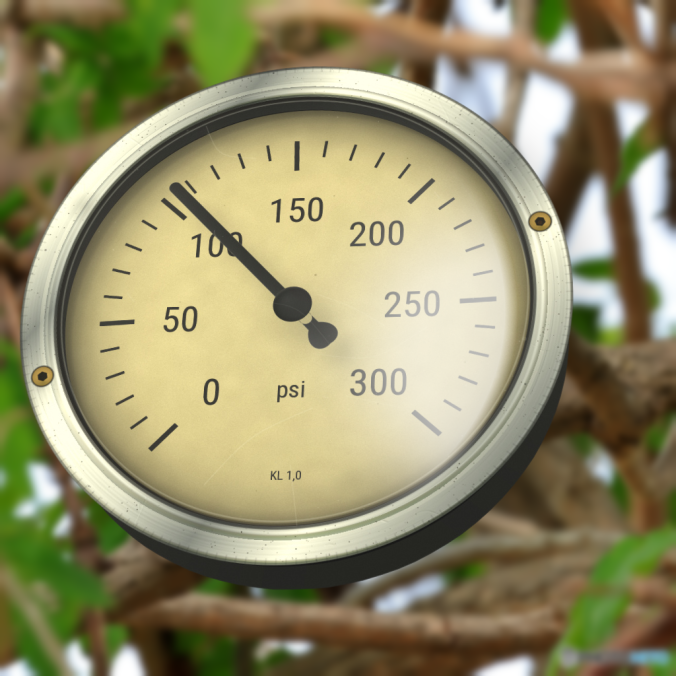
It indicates 105
